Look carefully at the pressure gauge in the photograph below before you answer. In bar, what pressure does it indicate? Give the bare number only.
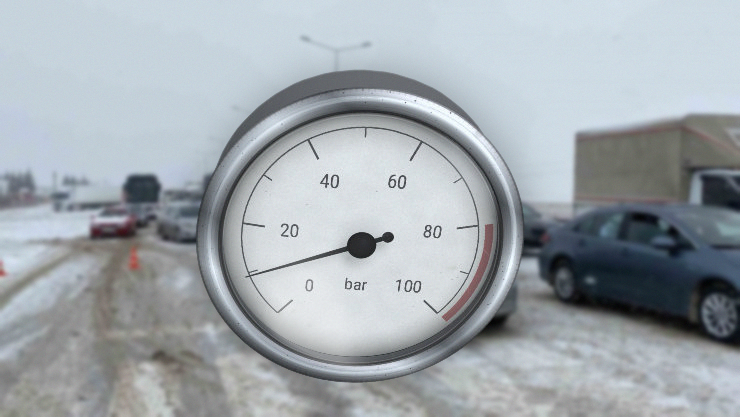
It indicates 10
